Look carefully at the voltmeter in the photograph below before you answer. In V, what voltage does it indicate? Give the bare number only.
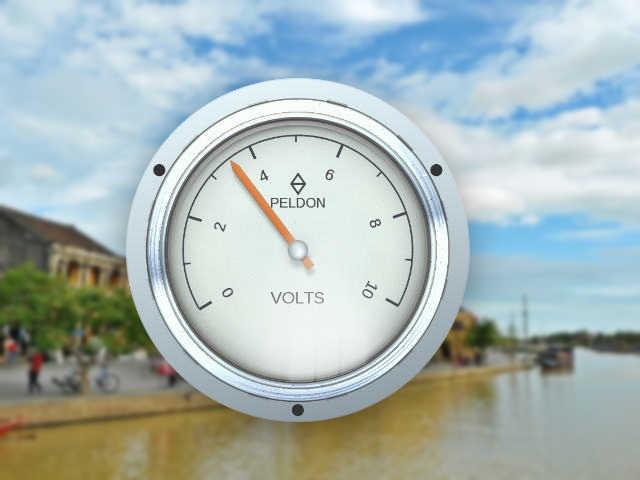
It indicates 3.5
